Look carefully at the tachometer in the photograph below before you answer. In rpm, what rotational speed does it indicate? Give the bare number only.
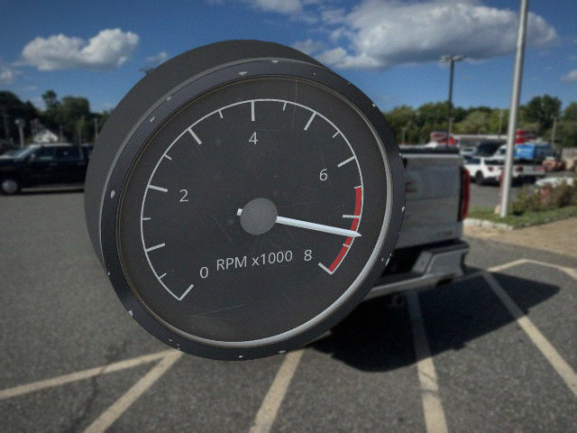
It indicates 7250
